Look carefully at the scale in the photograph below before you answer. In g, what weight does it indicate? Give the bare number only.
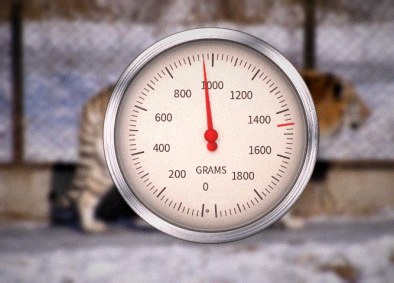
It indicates 960
